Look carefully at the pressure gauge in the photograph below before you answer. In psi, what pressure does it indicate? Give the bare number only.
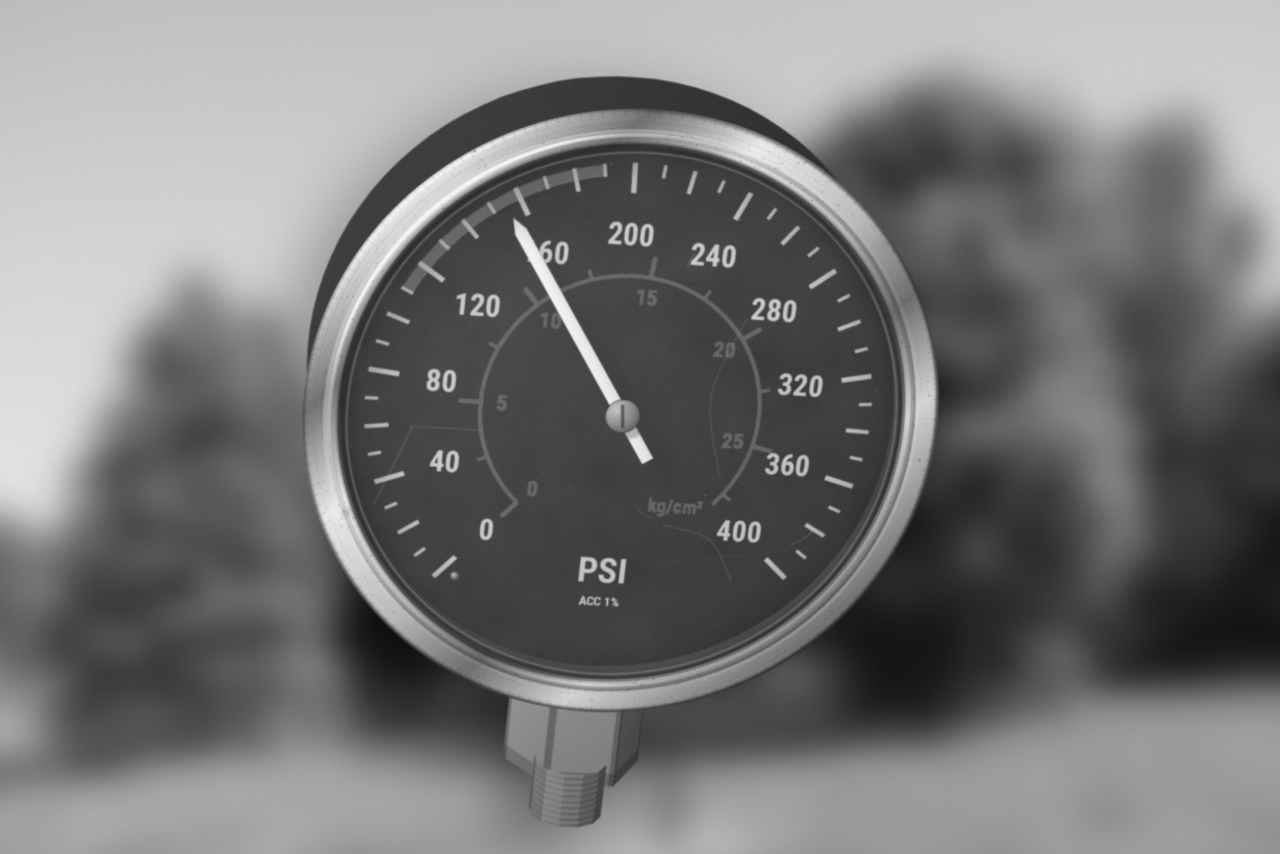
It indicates 155
